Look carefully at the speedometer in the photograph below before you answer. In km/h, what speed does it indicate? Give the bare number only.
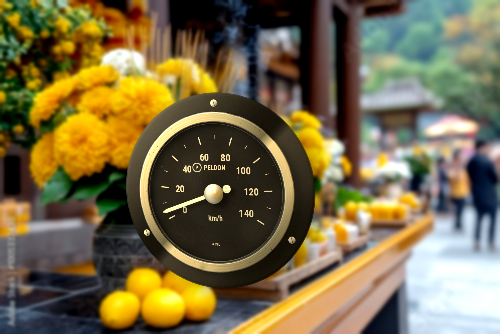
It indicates 5
